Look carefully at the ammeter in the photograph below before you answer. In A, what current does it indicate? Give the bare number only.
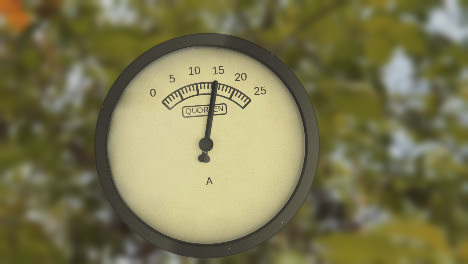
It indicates 15
